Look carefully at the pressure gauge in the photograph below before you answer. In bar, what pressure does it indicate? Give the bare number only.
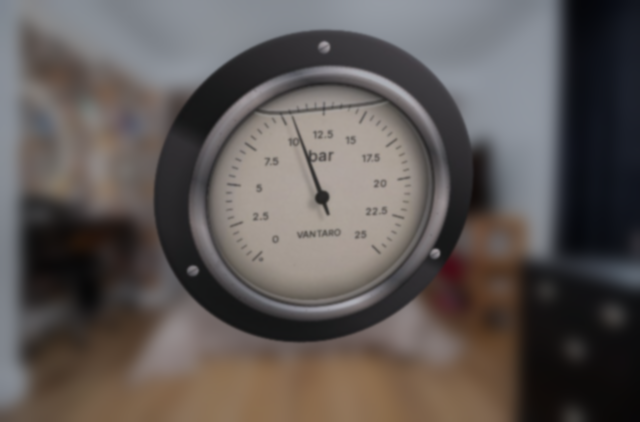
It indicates 10.5
